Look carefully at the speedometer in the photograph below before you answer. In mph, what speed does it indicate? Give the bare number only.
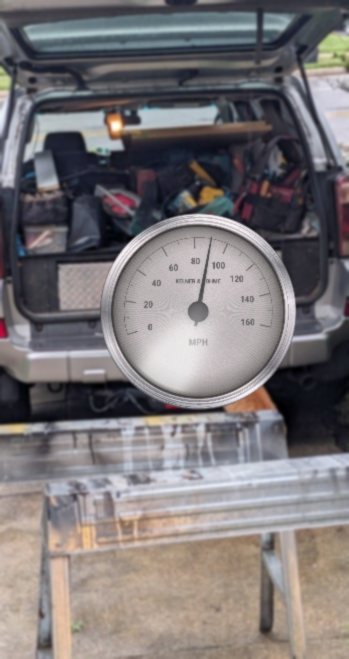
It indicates 90
